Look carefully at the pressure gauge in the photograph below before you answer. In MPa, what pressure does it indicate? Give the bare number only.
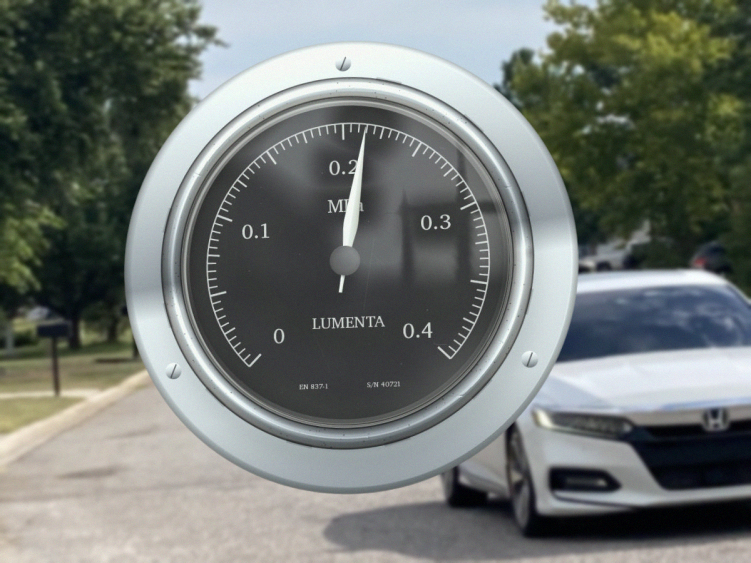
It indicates 0.215
